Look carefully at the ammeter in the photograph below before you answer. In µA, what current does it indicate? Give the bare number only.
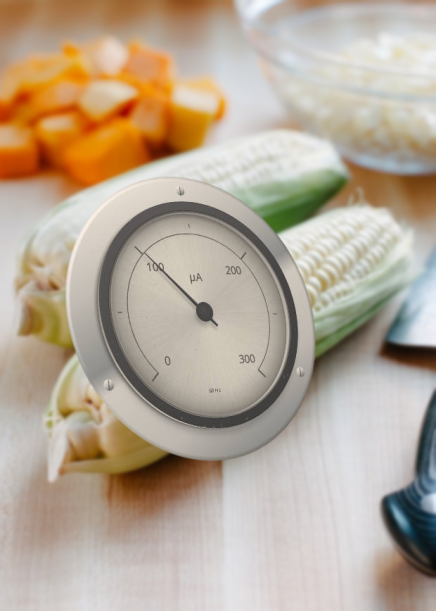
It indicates 100
